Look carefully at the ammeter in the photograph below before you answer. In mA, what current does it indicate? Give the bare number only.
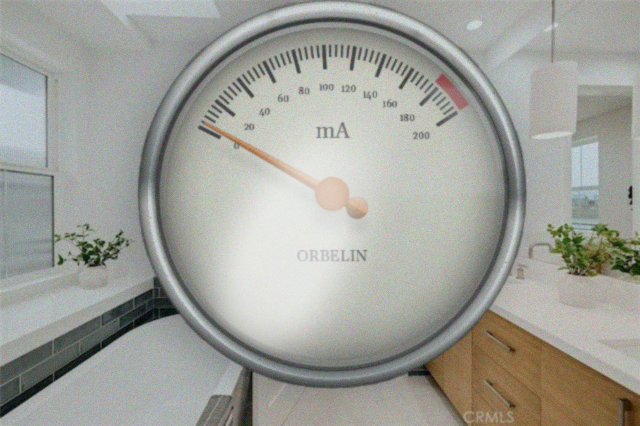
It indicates 4
